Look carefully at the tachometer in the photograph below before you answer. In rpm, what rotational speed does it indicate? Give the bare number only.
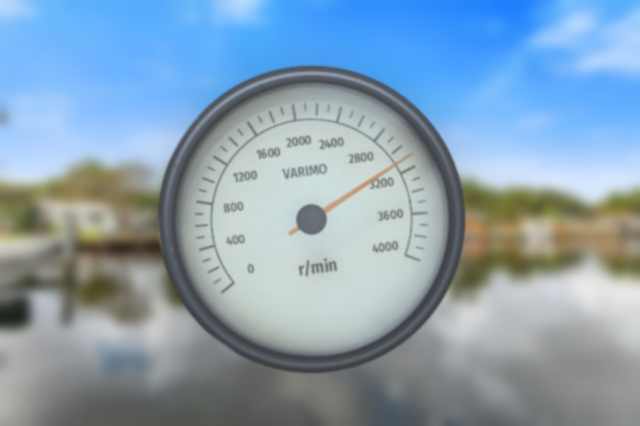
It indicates 3100
